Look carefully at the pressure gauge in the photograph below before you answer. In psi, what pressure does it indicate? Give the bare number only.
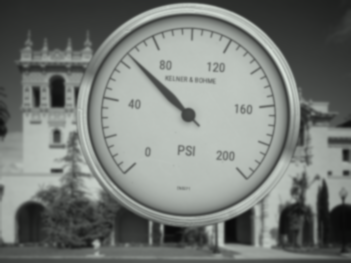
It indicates 65
